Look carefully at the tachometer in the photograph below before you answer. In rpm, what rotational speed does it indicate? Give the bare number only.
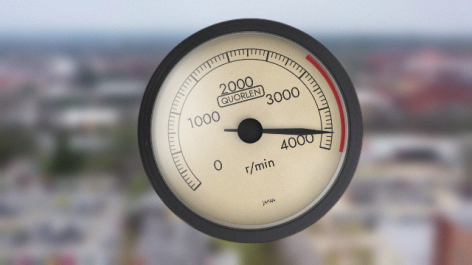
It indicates 3800
